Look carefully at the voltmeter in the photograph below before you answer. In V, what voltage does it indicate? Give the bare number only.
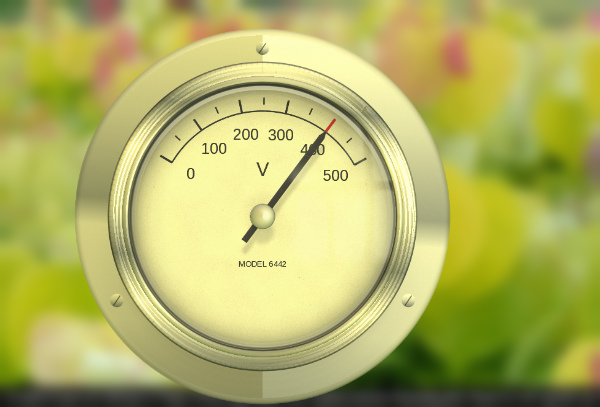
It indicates 400
